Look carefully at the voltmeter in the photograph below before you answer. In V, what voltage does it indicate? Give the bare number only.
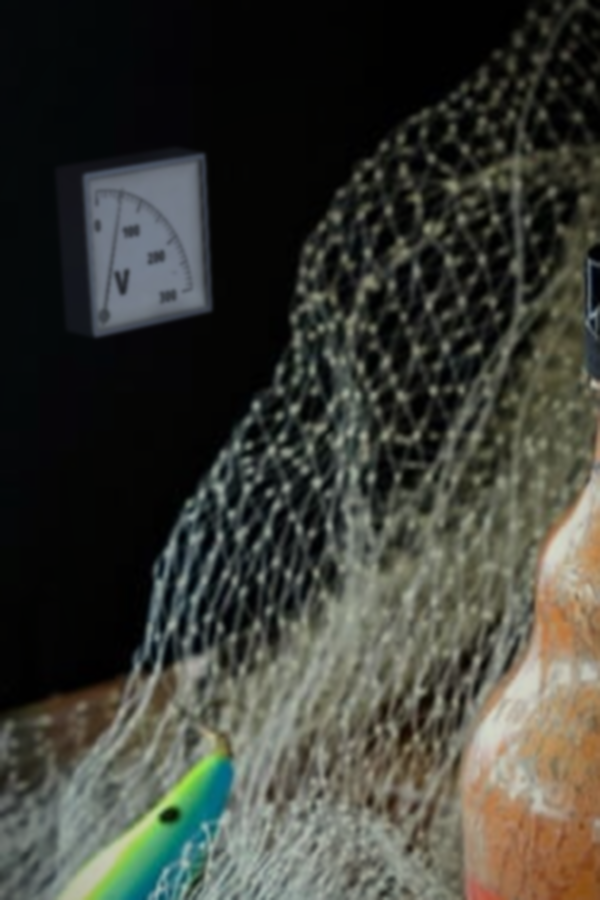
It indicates 50
